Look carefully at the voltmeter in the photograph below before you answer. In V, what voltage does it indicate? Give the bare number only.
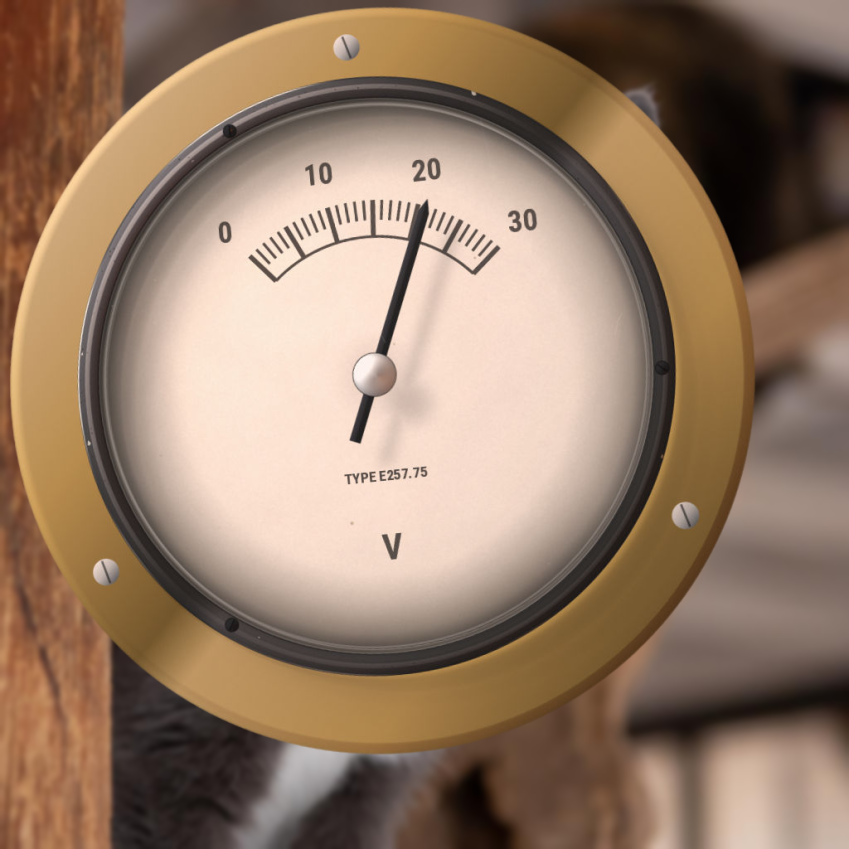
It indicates 21
